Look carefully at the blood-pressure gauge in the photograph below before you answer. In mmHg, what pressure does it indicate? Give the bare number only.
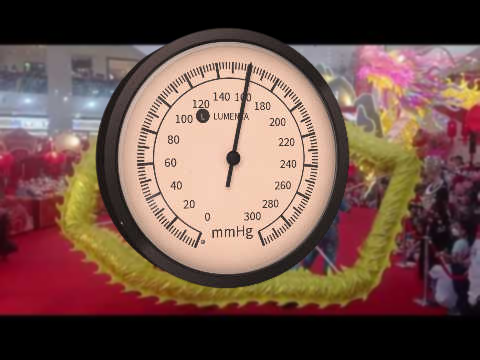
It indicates 160
